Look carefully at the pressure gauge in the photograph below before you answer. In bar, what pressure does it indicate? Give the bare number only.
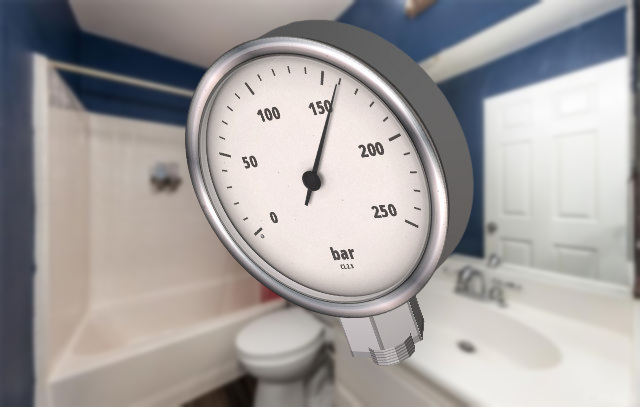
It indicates 160
